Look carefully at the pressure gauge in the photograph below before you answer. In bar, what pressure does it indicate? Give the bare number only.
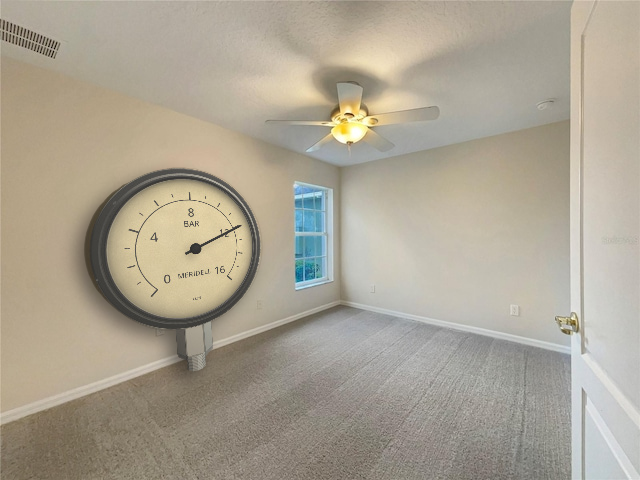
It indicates 12
